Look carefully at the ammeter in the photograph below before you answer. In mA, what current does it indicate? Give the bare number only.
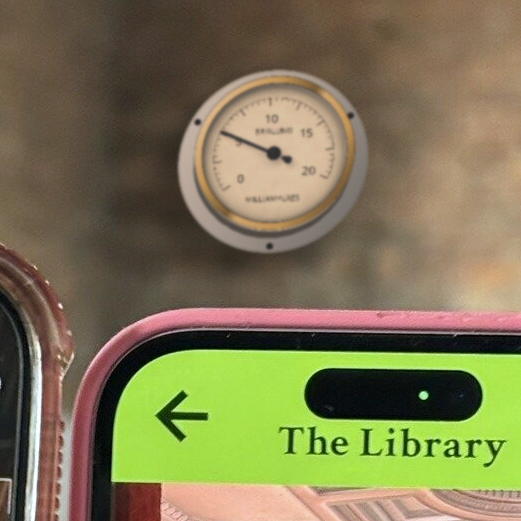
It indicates 5
